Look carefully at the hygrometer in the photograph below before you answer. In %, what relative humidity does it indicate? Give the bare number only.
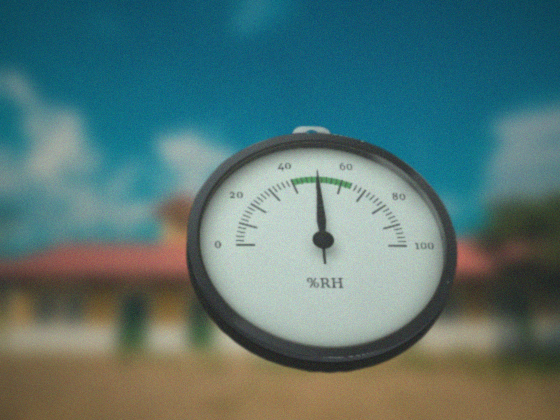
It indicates 50
